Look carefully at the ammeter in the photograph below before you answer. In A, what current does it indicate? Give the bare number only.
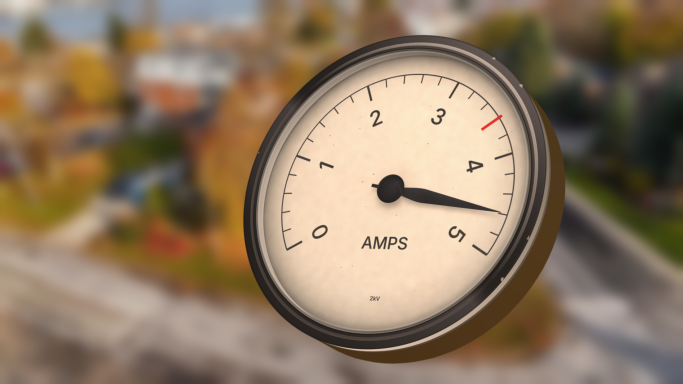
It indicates 4.6
